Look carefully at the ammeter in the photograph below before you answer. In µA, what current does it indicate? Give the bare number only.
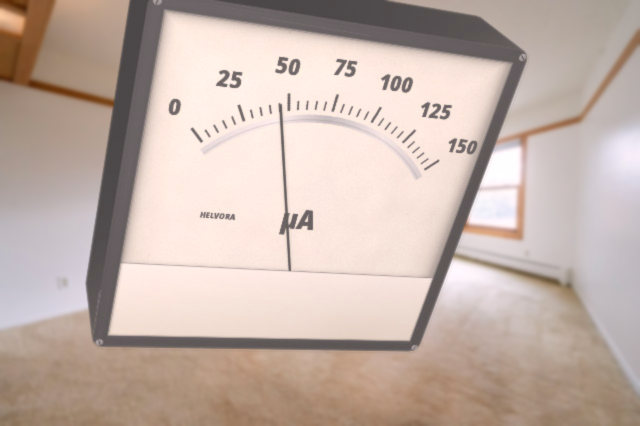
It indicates 45
